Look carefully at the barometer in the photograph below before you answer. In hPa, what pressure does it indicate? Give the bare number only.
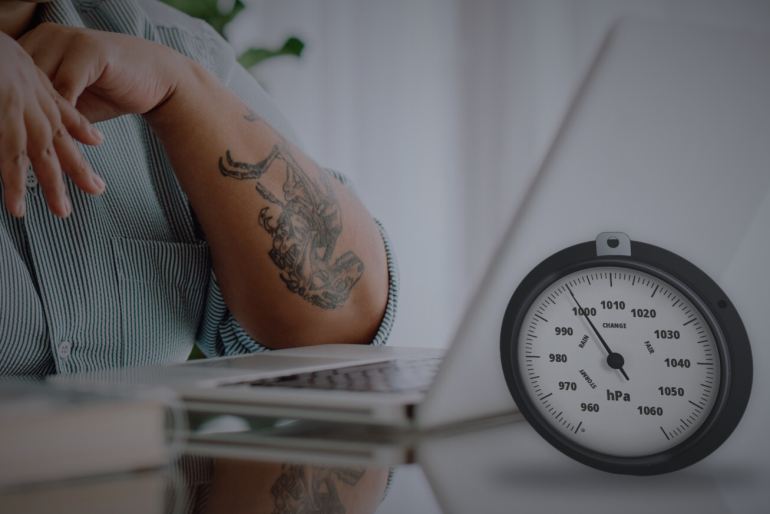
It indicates 1000
